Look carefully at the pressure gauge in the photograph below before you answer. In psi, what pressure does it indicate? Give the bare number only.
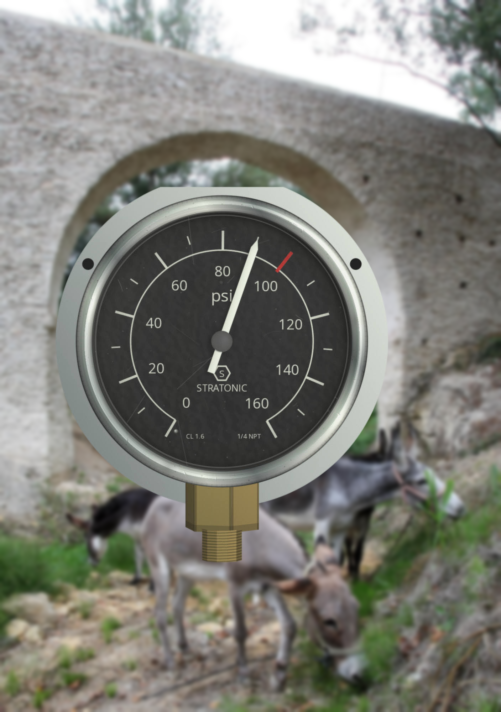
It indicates 90
